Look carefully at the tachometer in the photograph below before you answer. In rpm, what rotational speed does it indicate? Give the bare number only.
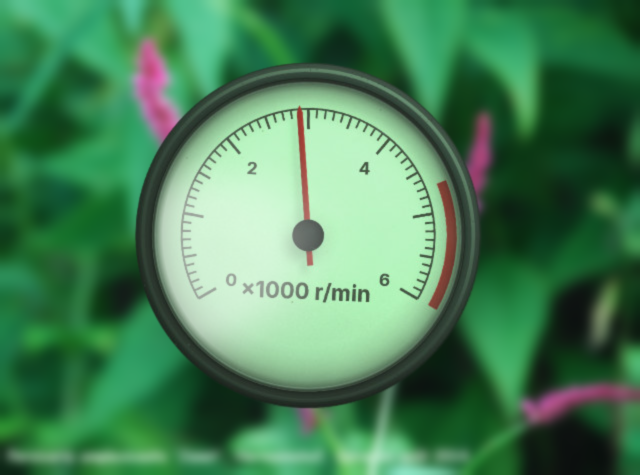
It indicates 2900
